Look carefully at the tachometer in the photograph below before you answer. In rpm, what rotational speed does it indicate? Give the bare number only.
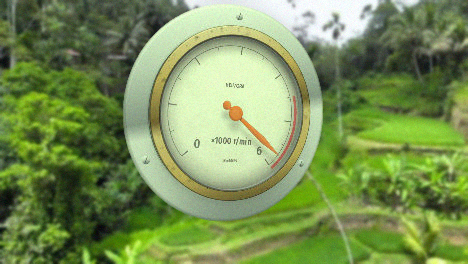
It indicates 5750
